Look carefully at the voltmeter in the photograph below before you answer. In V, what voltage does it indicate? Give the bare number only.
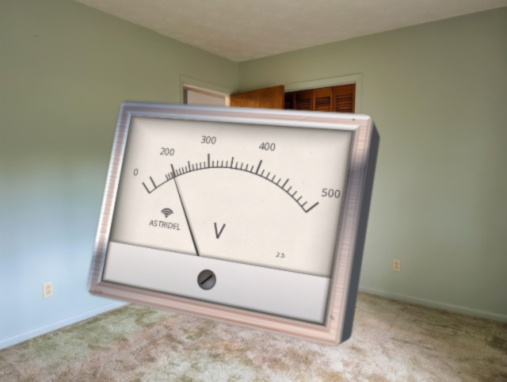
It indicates 200
